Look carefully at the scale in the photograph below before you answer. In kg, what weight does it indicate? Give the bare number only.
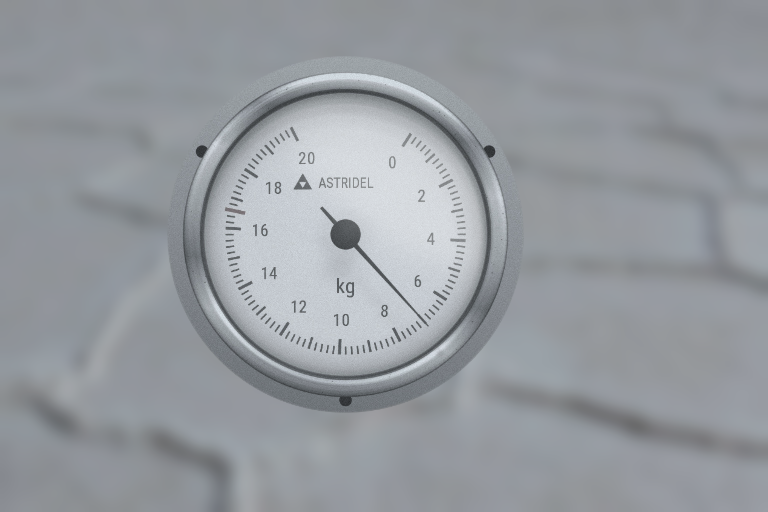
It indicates 7
